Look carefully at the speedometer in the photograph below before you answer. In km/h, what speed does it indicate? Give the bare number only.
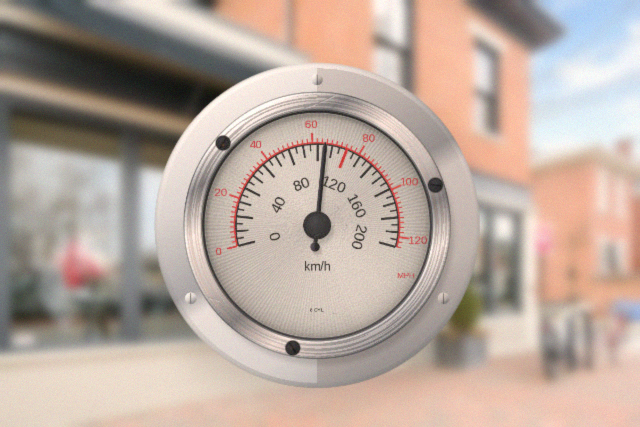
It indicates 105
